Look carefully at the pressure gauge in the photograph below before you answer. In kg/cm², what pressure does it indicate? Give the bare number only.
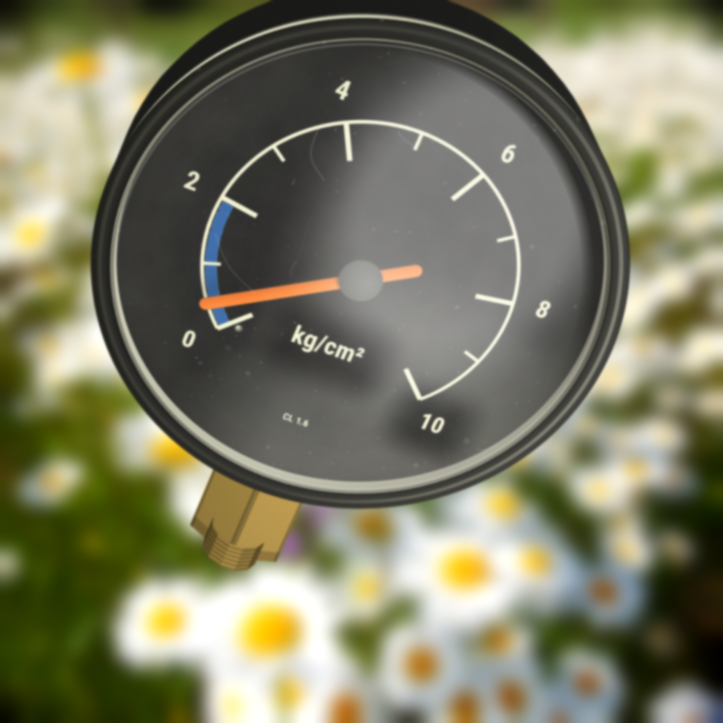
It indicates 0.5
